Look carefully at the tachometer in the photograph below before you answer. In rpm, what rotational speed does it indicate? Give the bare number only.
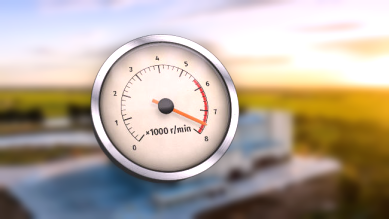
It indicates 7600
